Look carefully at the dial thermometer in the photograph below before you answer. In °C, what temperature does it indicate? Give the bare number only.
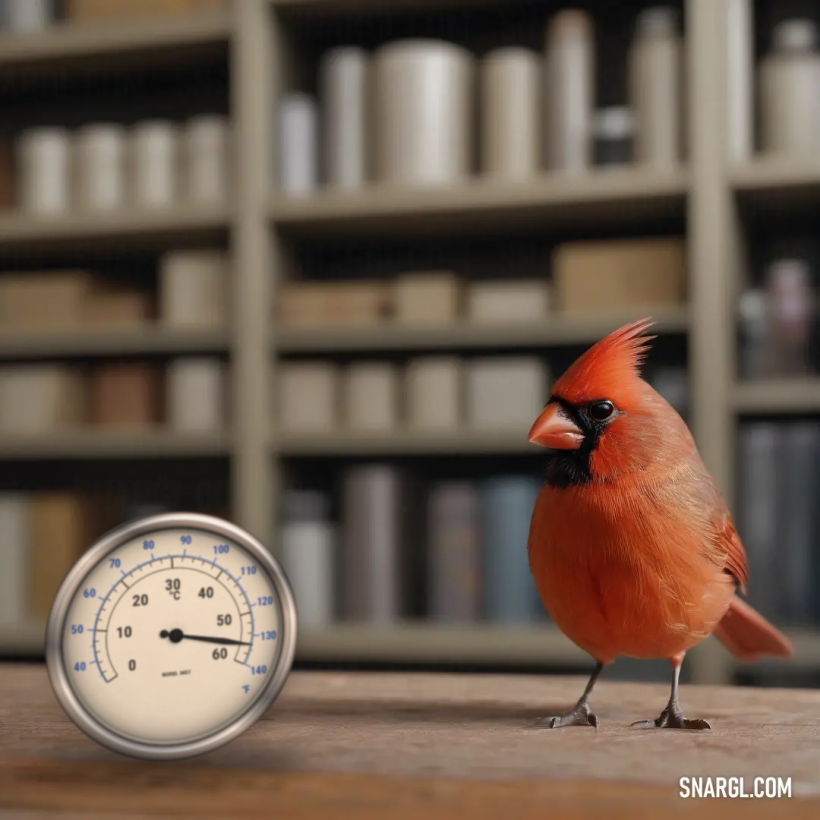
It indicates 56
